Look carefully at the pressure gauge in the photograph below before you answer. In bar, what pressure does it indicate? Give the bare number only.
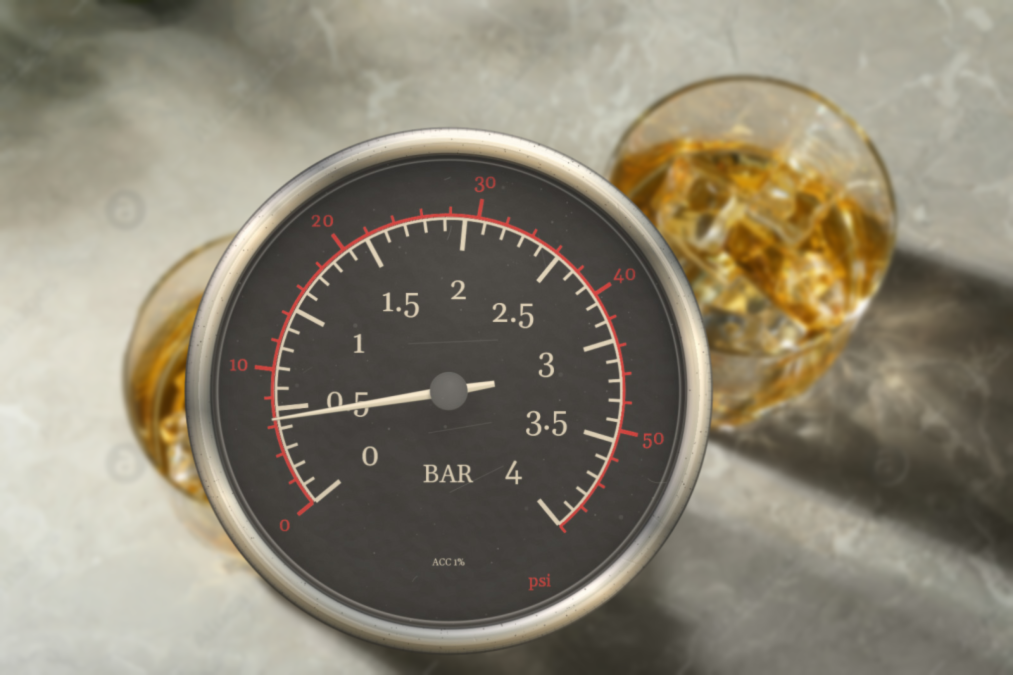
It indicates 0.45
